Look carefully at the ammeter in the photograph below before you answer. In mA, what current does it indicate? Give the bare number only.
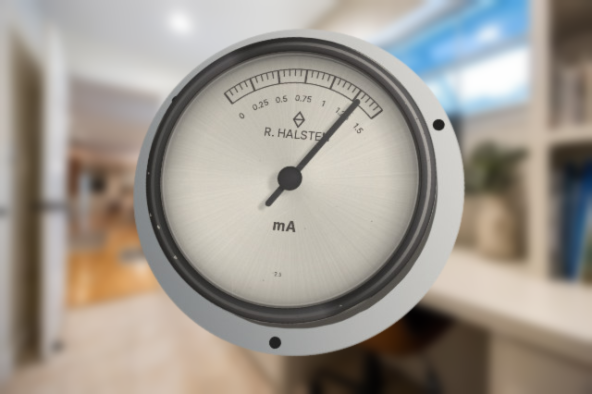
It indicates 1.3
